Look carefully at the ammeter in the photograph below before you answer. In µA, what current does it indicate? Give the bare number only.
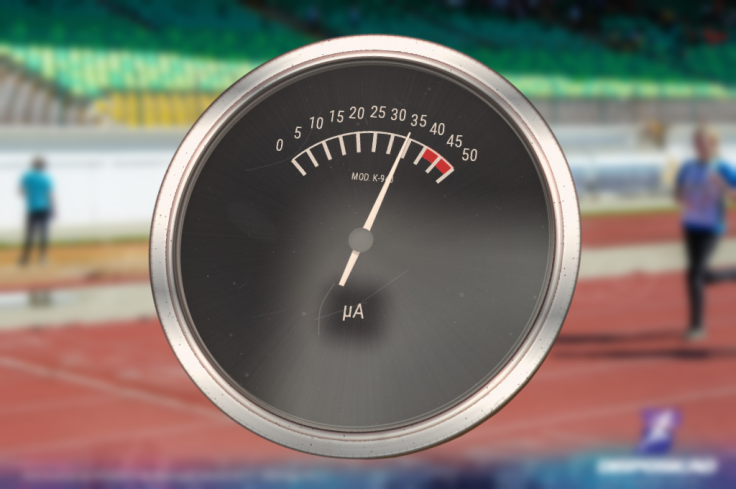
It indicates 35
